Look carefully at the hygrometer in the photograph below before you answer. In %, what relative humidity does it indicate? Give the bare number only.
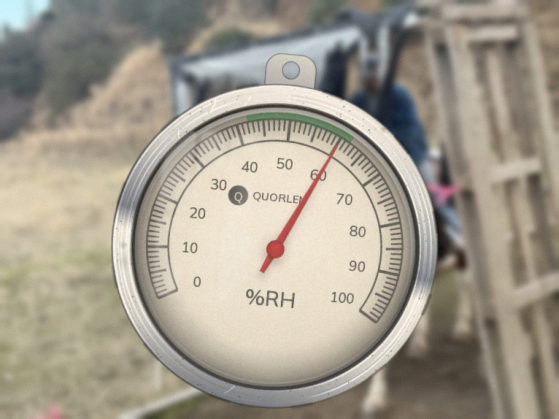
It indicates 60
